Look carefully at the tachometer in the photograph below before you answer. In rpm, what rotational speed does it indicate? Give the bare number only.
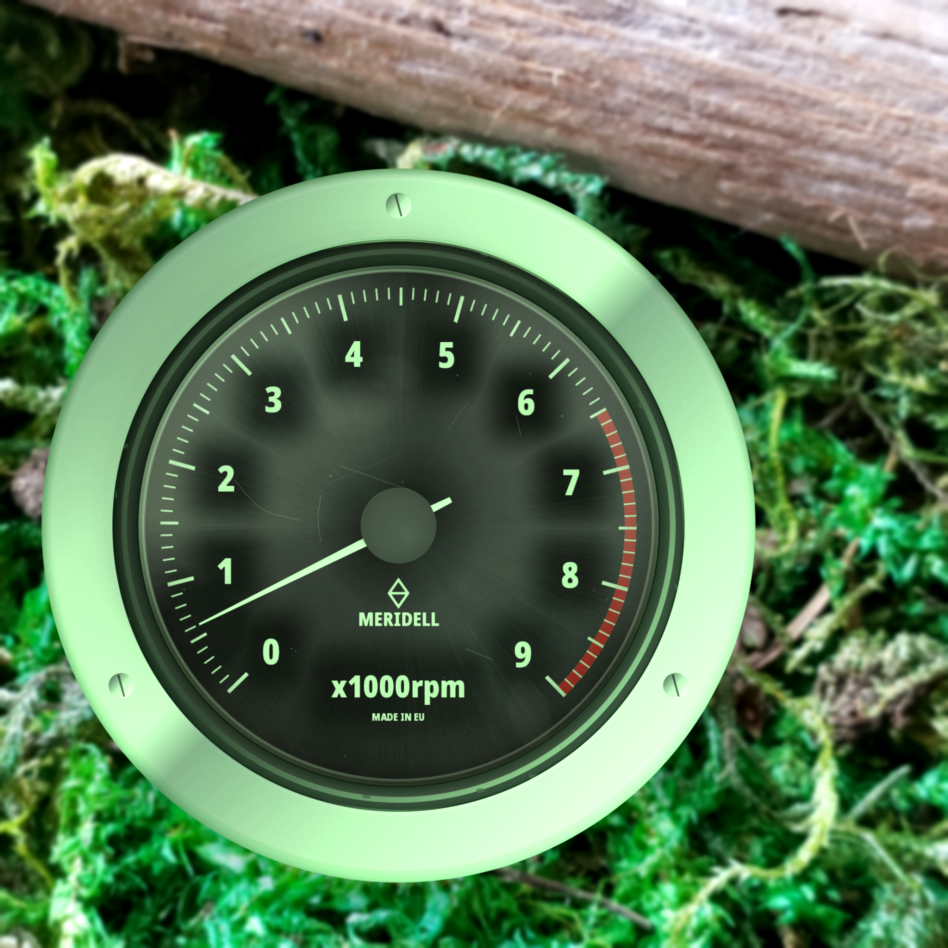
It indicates 600
